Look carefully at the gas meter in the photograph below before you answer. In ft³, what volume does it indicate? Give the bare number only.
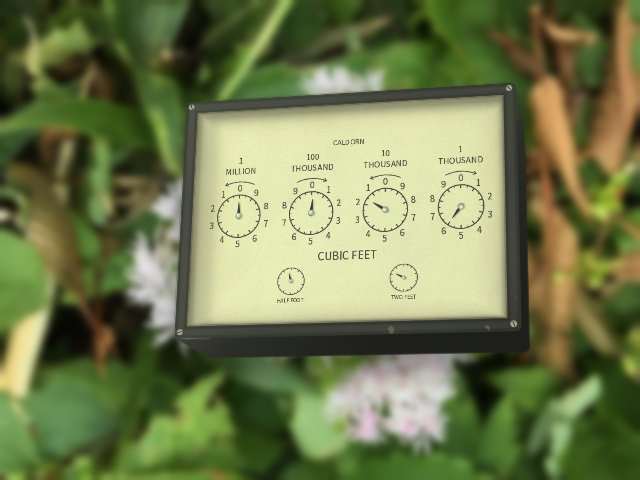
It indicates 1600
